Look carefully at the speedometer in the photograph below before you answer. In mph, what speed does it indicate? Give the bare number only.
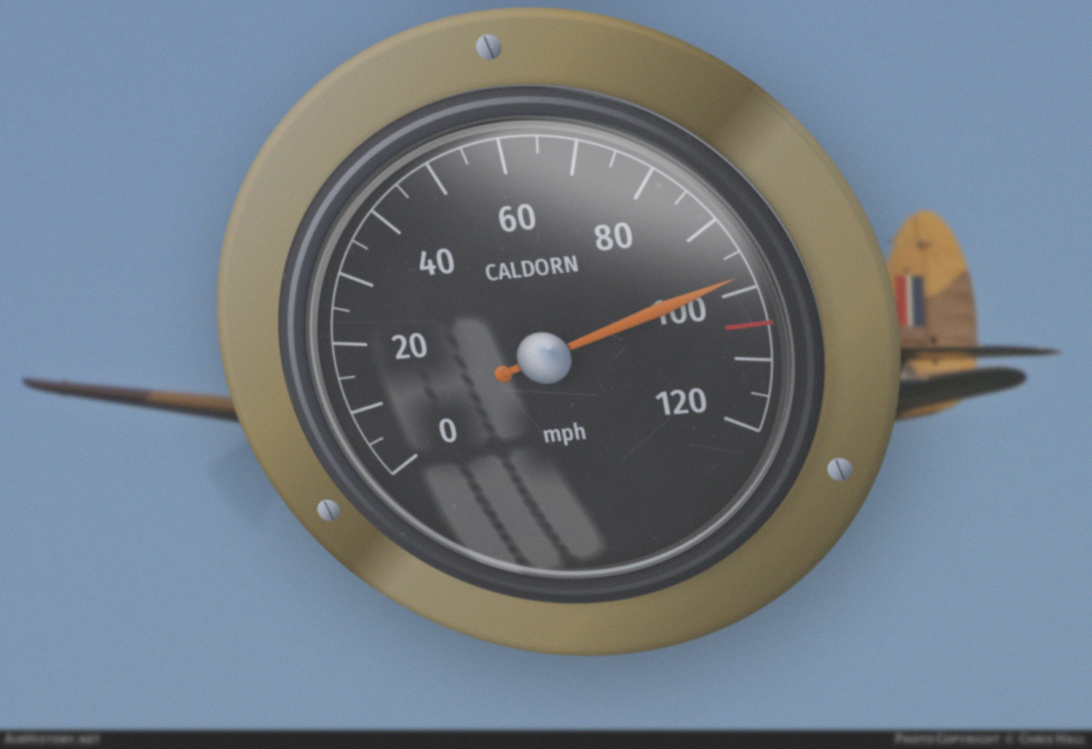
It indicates 97.5
